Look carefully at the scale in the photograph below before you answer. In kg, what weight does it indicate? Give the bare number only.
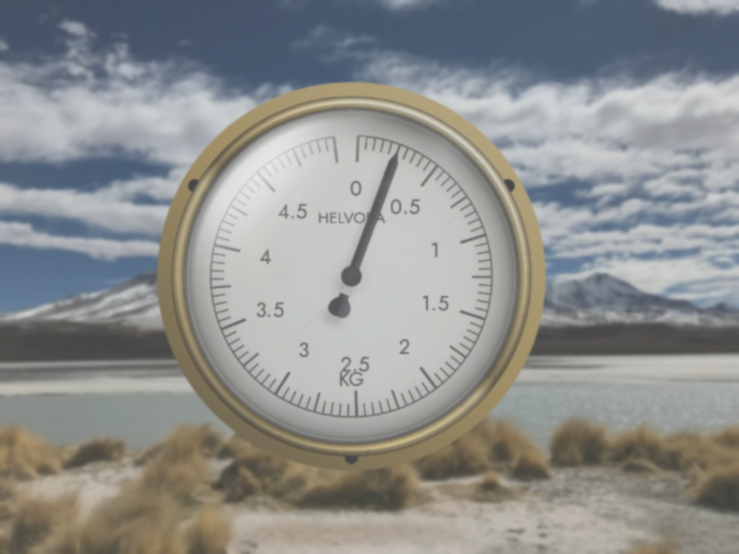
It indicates 0.25
